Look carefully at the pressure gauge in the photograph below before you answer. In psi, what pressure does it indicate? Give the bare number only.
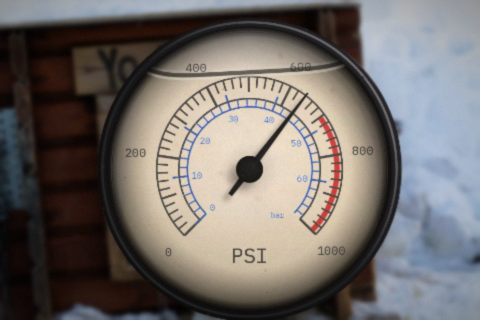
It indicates 640
